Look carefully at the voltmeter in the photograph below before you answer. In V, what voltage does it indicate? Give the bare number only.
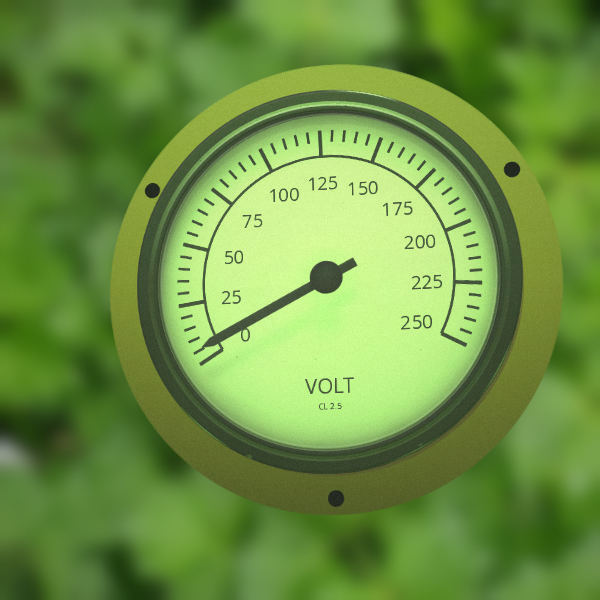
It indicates 5
